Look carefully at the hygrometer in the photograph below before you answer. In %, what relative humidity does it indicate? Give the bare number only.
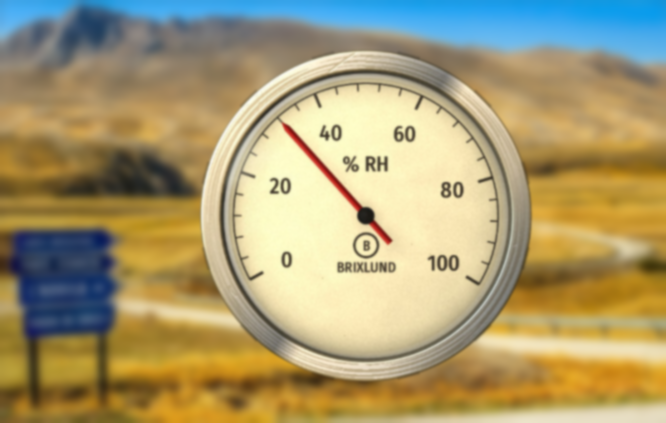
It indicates 32
